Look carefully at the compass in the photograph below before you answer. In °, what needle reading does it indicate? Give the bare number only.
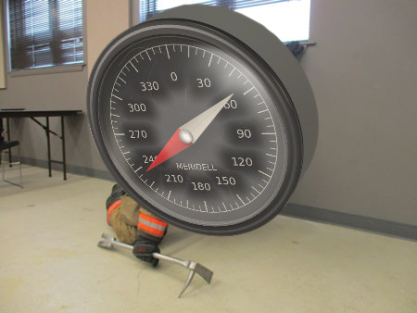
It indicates 235
